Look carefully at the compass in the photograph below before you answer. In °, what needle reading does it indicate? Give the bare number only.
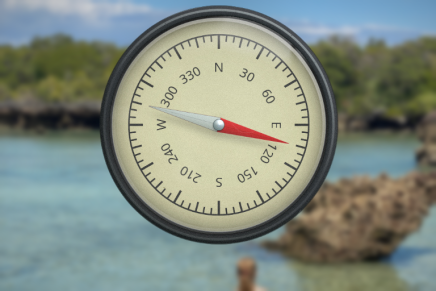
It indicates 105
